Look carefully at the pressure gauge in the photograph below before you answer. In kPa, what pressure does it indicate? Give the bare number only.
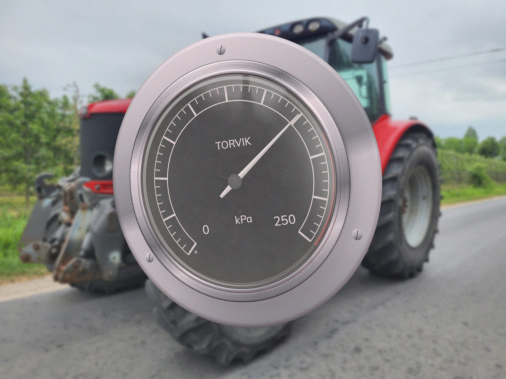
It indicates 175
